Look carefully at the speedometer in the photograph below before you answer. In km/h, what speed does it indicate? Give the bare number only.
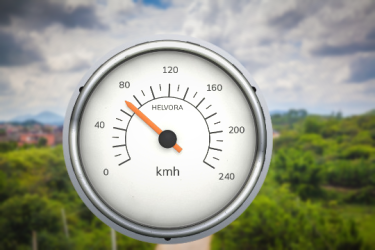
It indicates 70
